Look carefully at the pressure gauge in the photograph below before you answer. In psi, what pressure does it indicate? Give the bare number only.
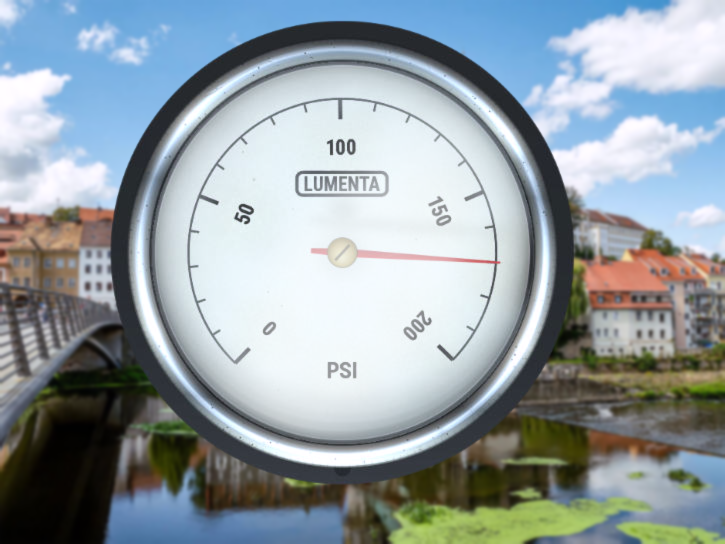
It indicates 170
